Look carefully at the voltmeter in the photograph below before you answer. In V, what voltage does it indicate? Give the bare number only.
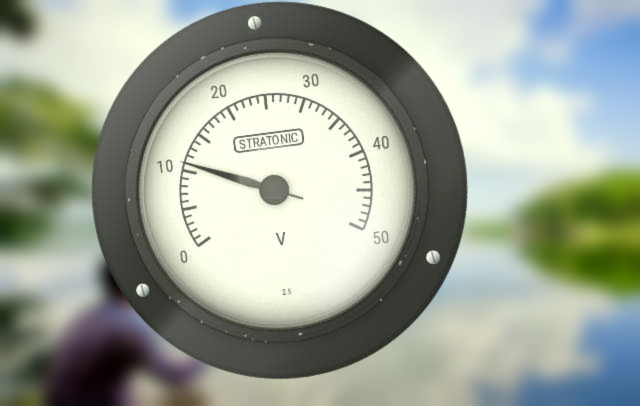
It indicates 11
